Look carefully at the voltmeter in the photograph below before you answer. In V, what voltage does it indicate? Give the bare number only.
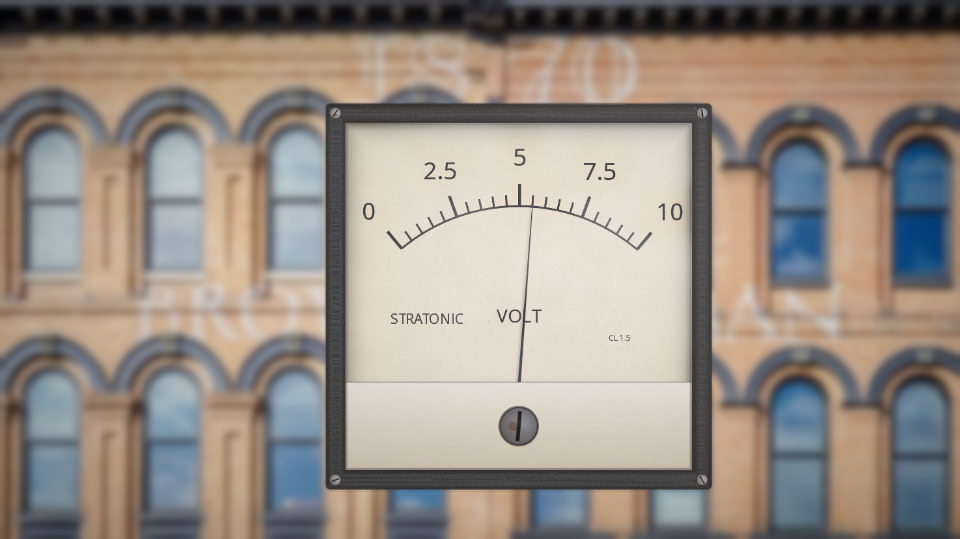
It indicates 5.5
